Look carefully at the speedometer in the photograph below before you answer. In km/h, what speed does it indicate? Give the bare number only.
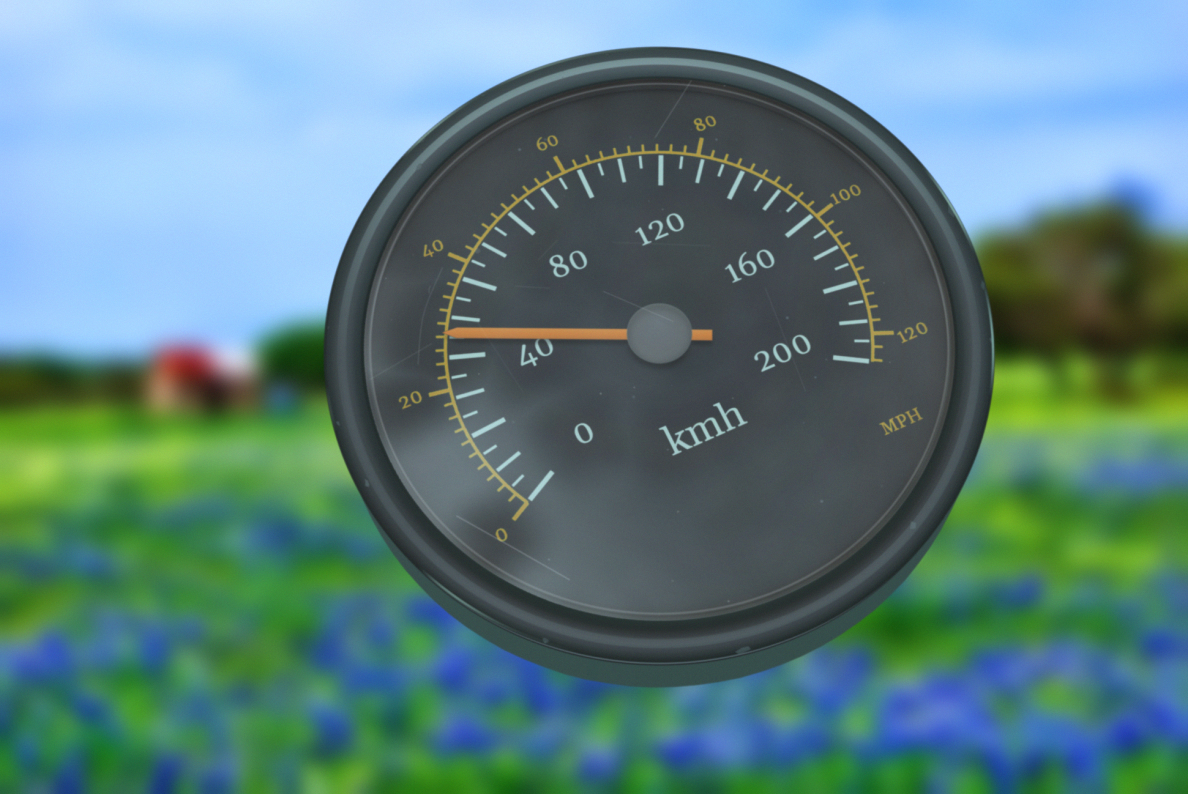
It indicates 45
